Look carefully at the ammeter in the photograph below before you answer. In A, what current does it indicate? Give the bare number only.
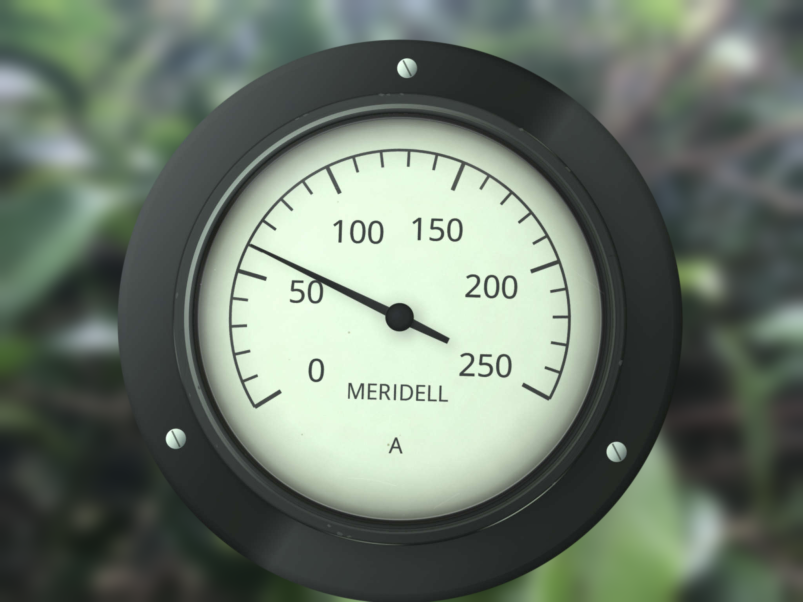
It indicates 60
